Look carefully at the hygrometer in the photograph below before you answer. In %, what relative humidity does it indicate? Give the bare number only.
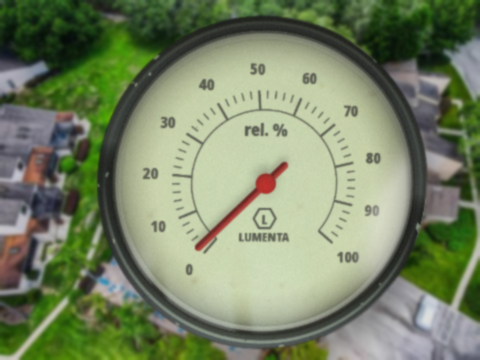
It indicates 2
